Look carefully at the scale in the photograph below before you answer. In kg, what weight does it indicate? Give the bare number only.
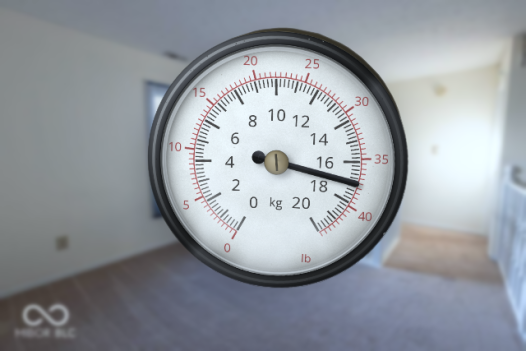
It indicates 17
